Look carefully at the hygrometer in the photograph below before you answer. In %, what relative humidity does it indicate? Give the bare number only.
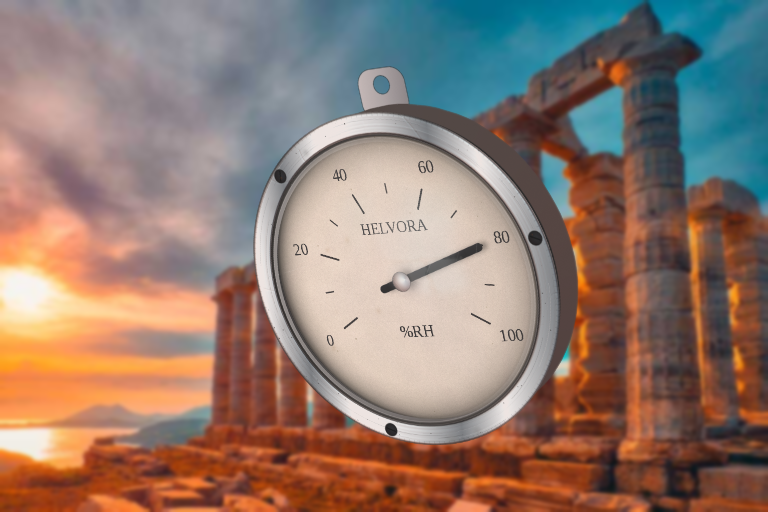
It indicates 80
